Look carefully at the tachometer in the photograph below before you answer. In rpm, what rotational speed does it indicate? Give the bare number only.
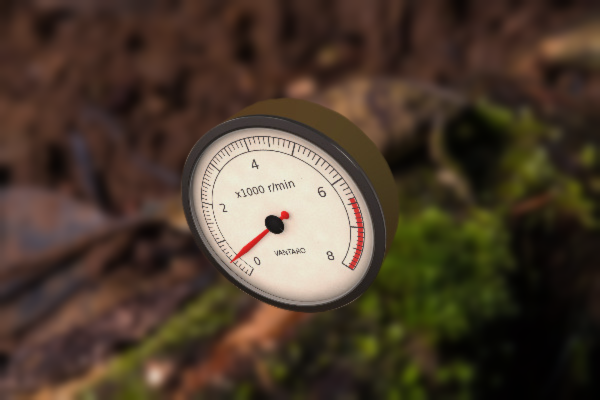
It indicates 500
